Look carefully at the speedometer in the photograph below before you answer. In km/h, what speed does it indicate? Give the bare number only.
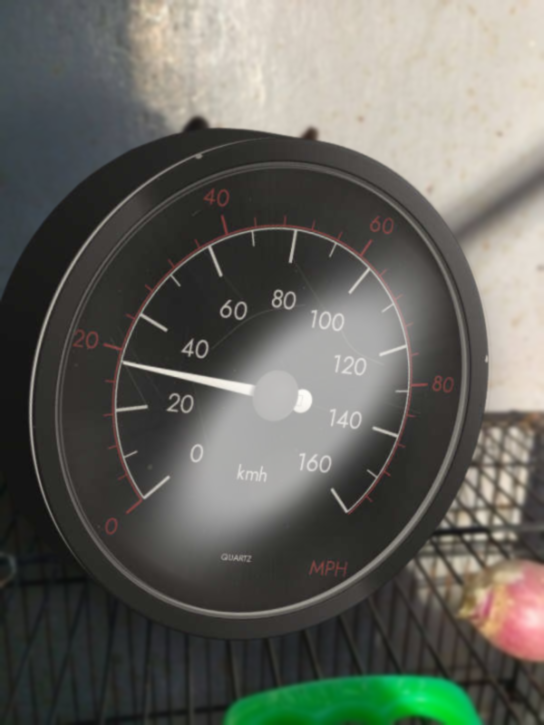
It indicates 30
